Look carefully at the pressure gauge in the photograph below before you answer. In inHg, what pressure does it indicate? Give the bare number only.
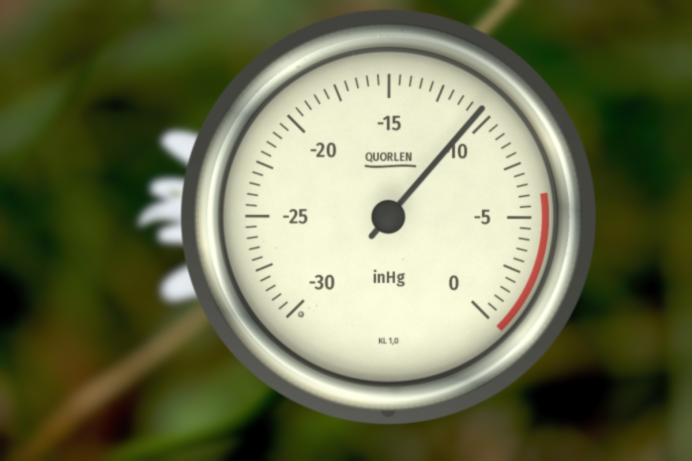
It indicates -10.5
